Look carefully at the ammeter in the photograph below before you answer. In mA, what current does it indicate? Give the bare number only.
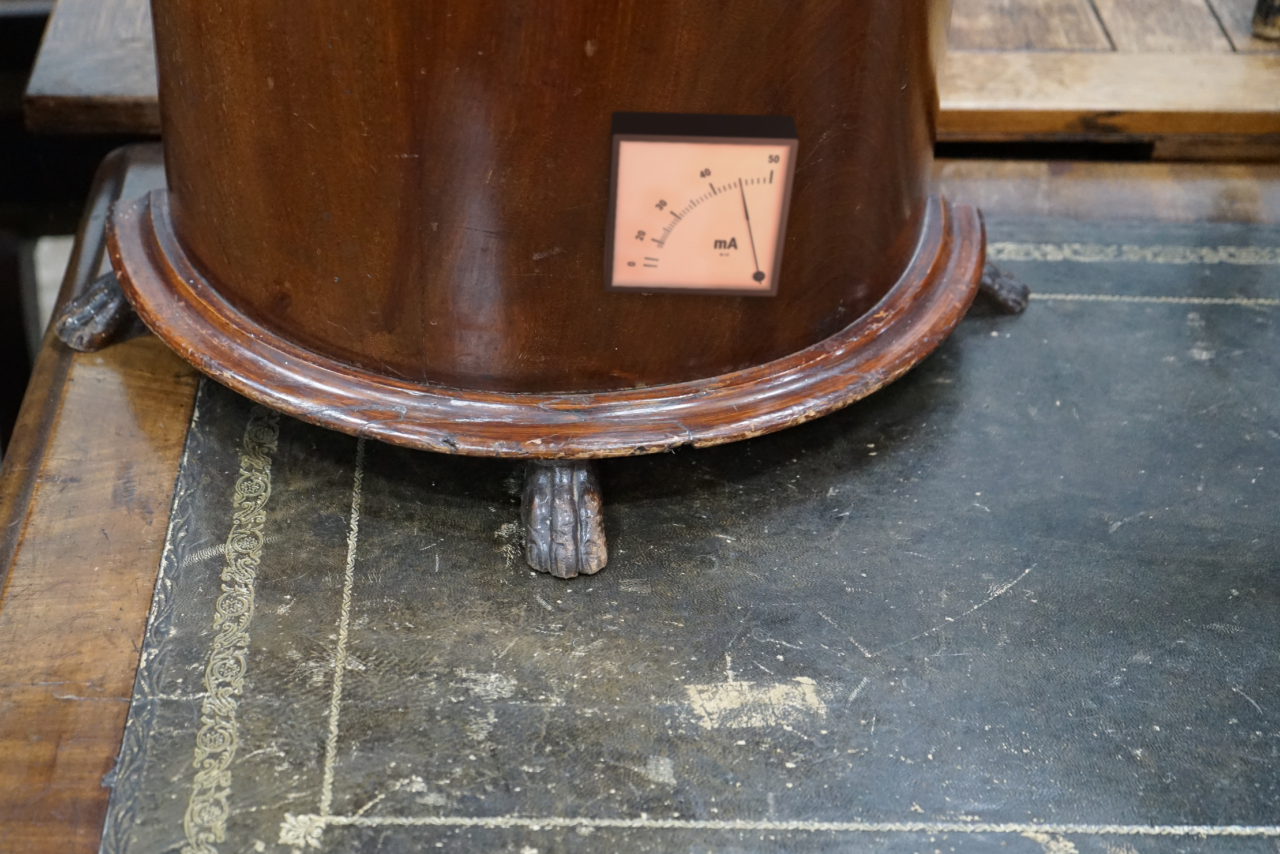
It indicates 45
